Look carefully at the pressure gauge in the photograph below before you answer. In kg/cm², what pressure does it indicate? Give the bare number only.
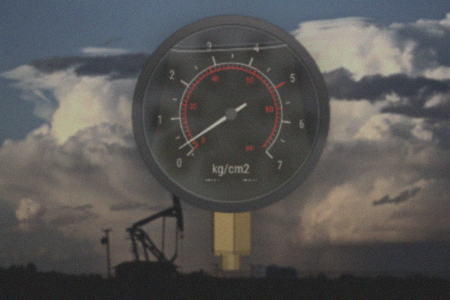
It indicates 0.25
